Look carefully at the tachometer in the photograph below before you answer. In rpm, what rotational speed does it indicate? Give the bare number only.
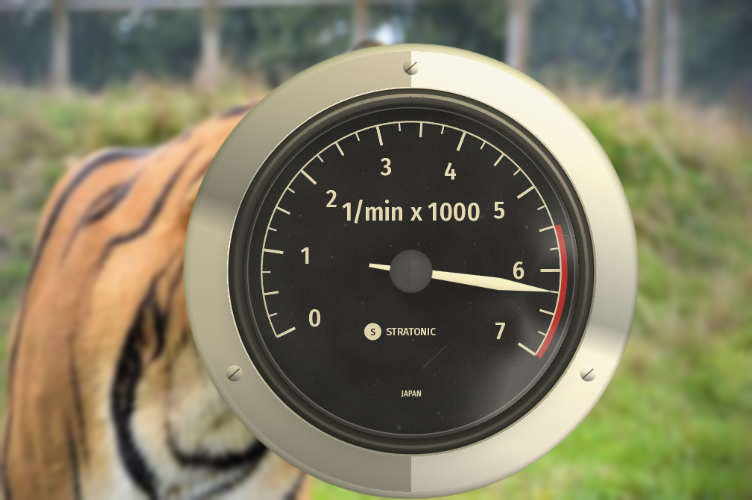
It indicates 6250
